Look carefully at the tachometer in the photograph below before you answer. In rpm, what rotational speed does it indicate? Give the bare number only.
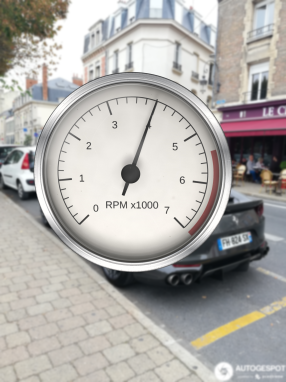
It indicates 4000
